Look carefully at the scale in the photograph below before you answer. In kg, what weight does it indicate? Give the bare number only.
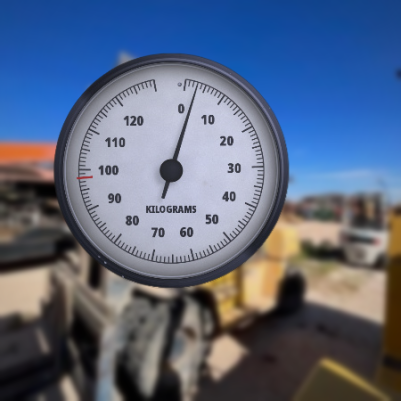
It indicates 3
